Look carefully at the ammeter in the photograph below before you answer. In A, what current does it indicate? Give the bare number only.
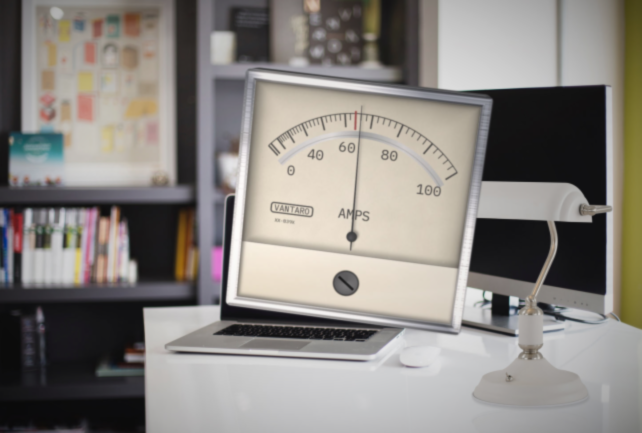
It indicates 66
